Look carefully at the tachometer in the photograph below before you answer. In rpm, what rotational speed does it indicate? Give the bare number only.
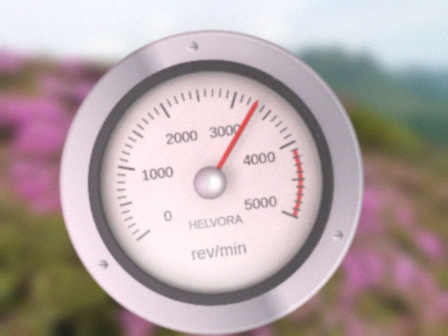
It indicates 3300
